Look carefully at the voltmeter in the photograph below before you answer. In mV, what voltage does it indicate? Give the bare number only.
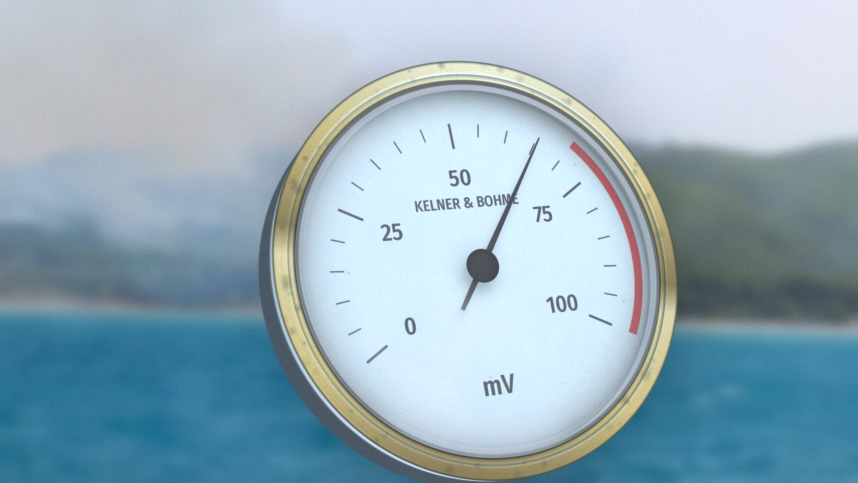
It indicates 65
